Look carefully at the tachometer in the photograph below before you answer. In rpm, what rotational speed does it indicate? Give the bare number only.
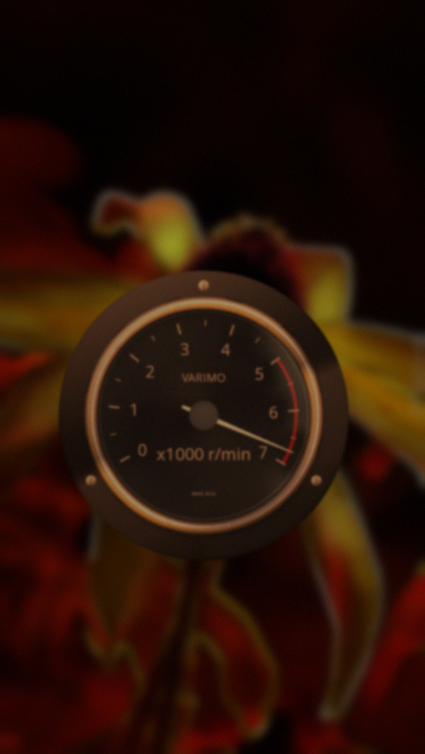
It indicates 6750
